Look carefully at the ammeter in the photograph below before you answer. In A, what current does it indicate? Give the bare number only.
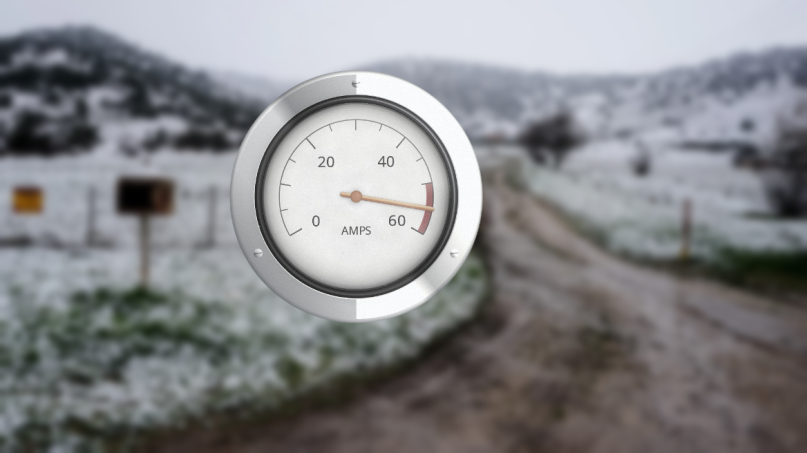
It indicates 55
